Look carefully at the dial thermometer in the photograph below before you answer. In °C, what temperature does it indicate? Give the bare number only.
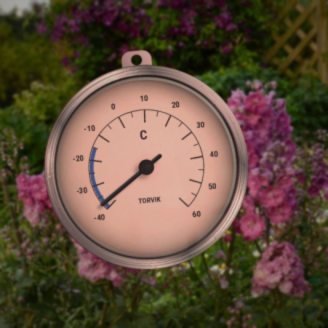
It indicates -37.5
